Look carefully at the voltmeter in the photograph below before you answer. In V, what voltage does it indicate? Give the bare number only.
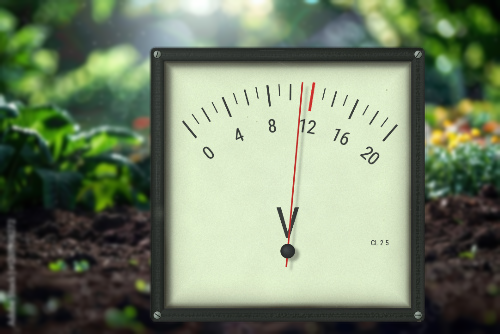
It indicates 11
